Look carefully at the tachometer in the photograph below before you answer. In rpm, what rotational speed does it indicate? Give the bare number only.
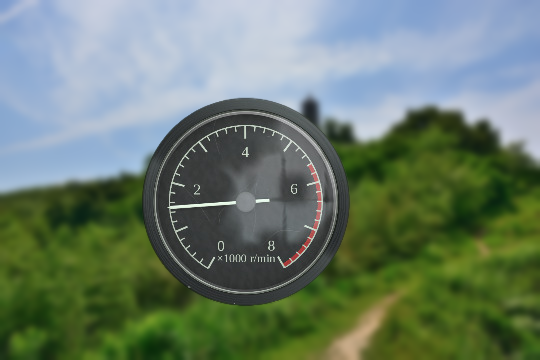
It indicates 1500
